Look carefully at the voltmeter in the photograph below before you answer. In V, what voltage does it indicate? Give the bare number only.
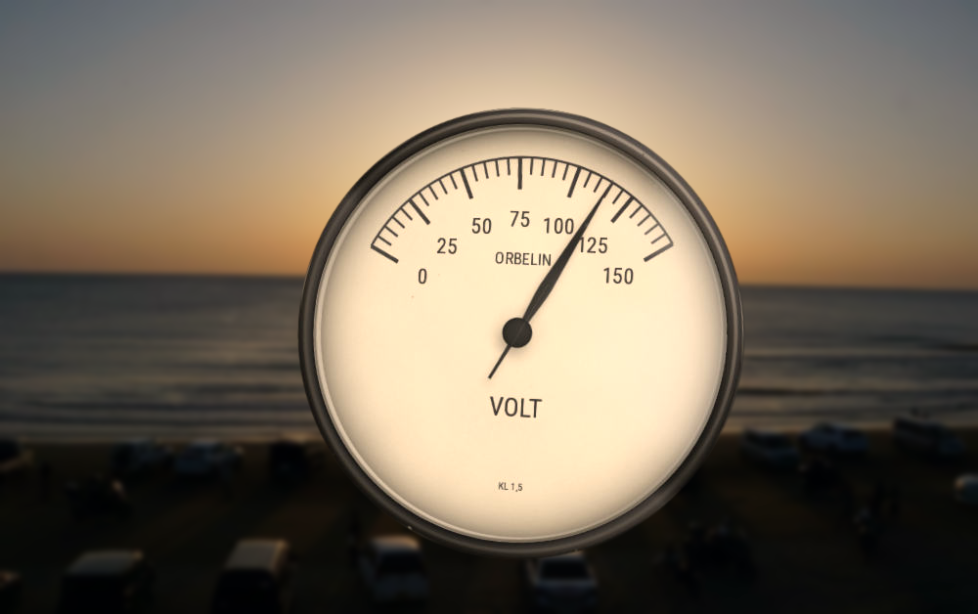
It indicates 115
